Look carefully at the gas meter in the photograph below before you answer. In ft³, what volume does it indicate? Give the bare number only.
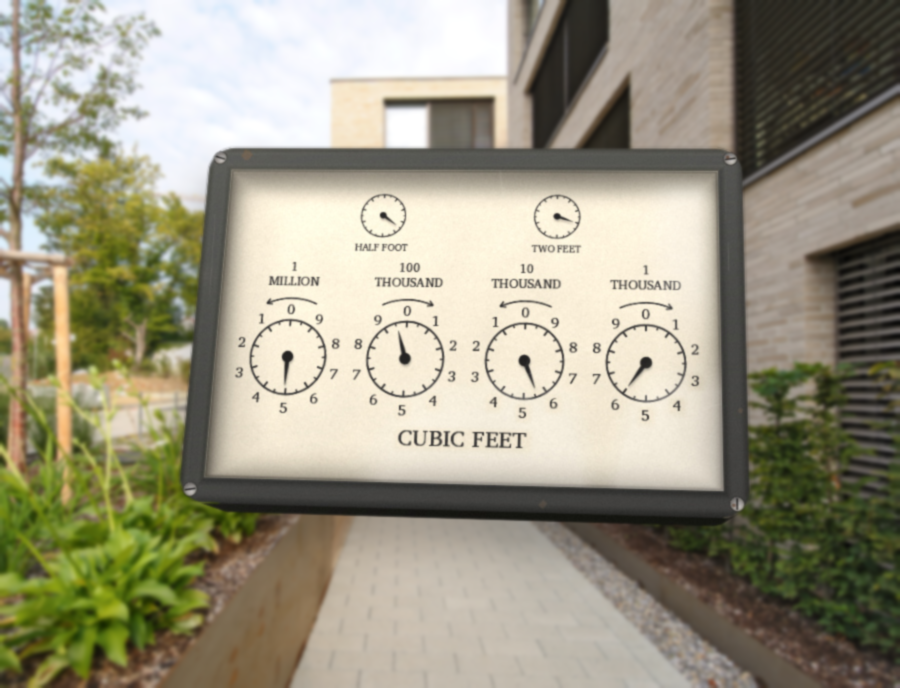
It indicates 495600
